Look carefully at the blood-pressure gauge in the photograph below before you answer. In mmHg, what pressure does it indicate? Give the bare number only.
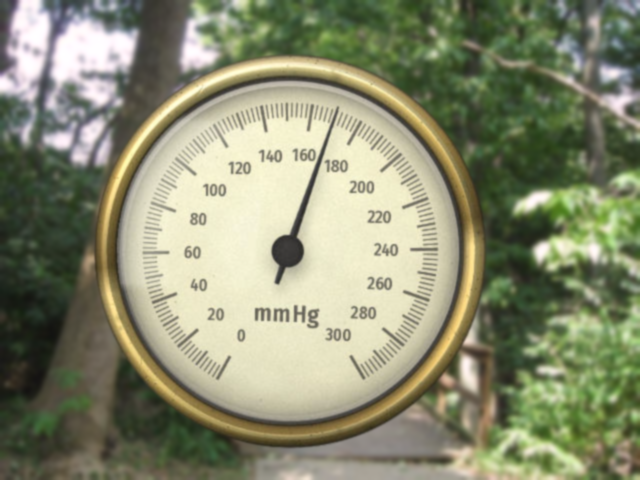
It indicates 170
